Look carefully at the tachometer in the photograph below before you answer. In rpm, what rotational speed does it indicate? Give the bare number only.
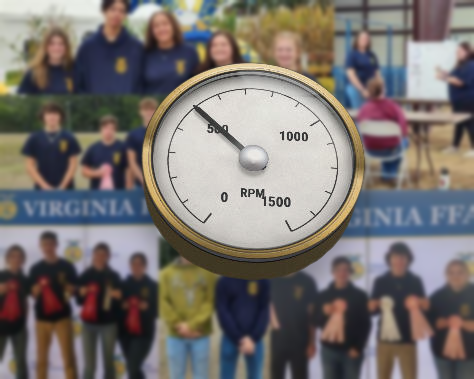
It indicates 500
